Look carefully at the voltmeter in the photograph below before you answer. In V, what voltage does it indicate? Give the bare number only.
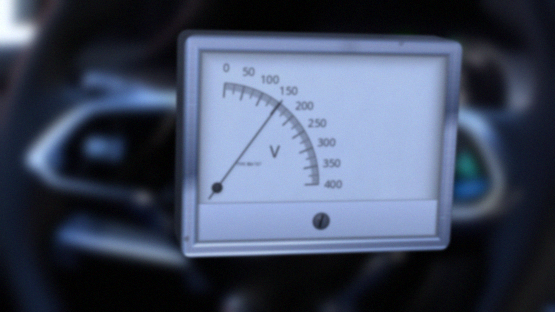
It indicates 150
